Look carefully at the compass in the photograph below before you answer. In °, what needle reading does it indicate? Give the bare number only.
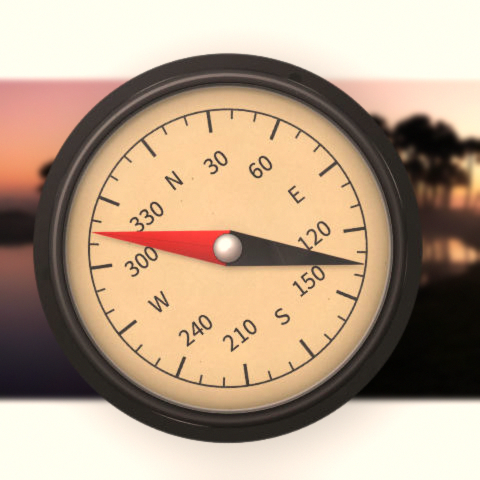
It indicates 315
